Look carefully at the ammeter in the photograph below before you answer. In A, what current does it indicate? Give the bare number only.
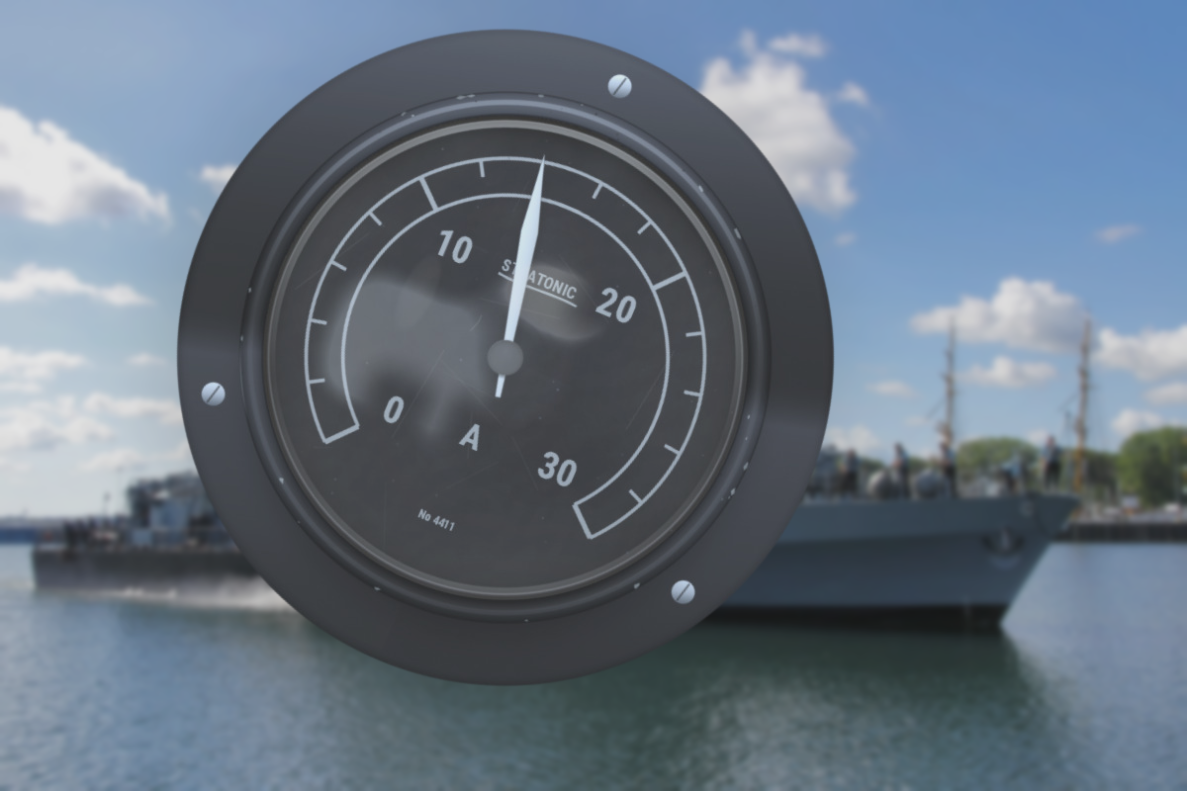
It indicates 14
